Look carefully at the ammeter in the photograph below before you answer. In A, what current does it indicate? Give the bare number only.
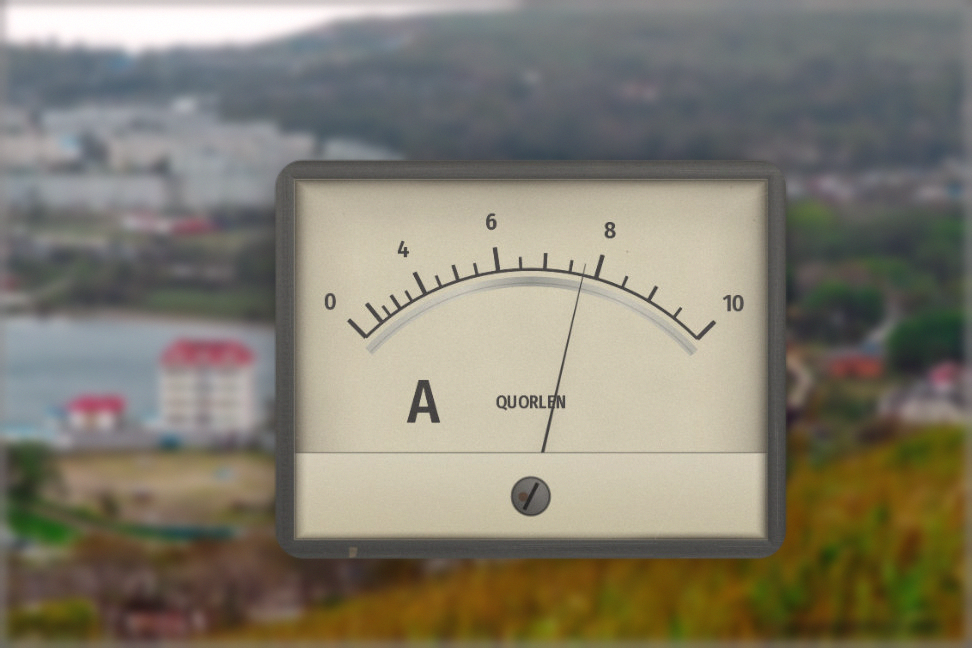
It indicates 7.75
